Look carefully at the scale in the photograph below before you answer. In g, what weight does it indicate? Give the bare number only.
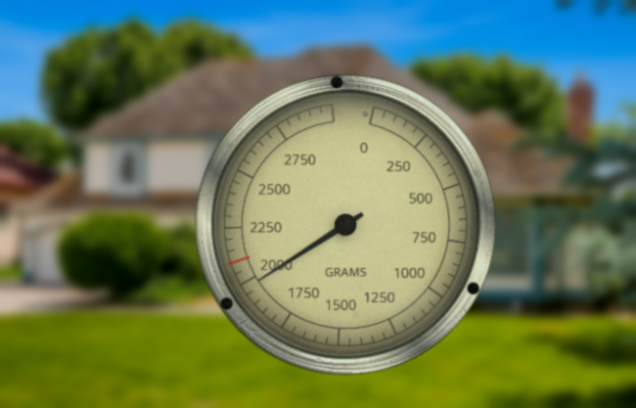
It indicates 1975
